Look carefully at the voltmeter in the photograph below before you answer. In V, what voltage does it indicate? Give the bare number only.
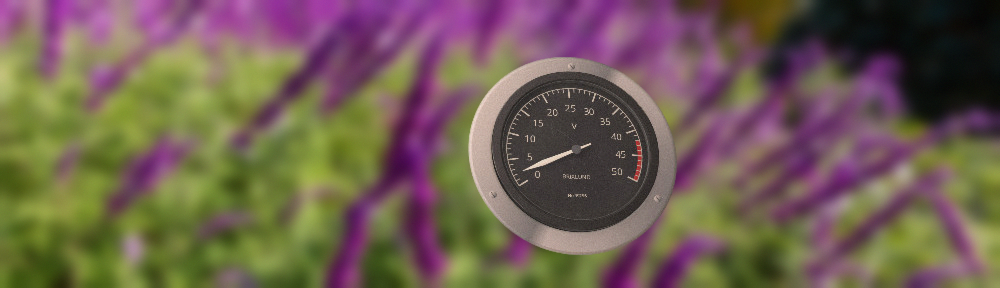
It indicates 2
